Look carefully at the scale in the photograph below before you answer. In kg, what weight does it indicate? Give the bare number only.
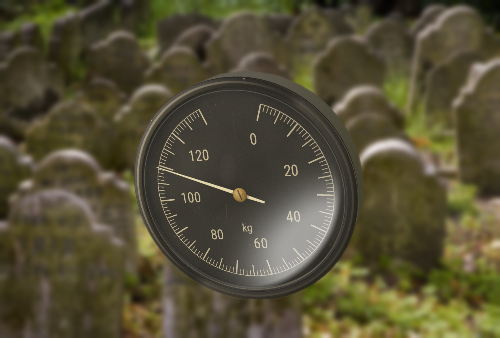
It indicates 110
